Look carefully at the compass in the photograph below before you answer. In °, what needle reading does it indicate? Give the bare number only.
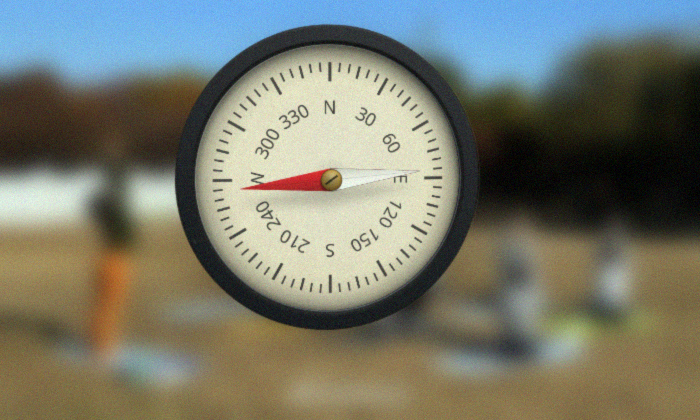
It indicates 265
